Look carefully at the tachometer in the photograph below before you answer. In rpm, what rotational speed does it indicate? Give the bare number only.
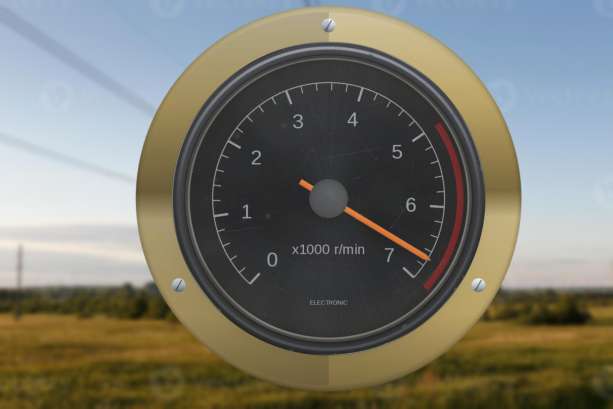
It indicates 6700
